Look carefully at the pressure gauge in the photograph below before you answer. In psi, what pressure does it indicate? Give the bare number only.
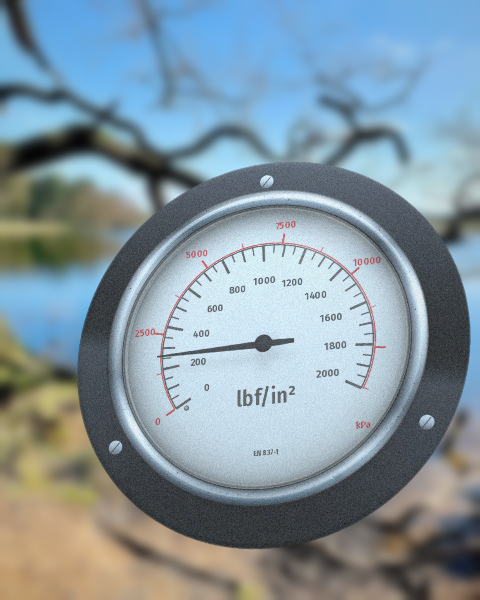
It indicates 250
